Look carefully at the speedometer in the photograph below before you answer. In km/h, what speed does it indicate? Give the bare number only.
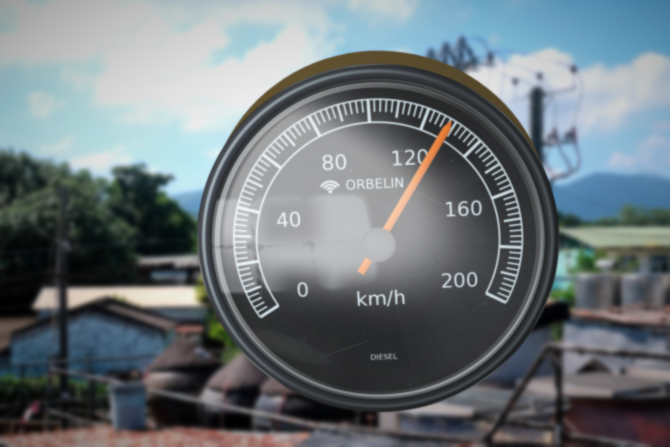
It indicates 128
